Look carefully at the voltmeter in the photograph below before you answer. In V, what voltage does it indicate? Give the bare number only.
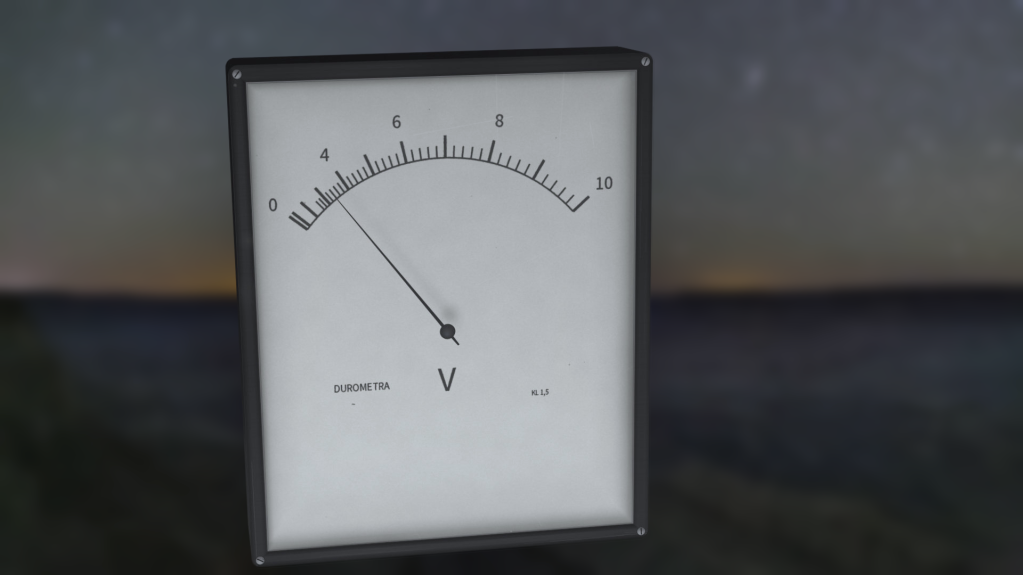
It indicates 3.4
